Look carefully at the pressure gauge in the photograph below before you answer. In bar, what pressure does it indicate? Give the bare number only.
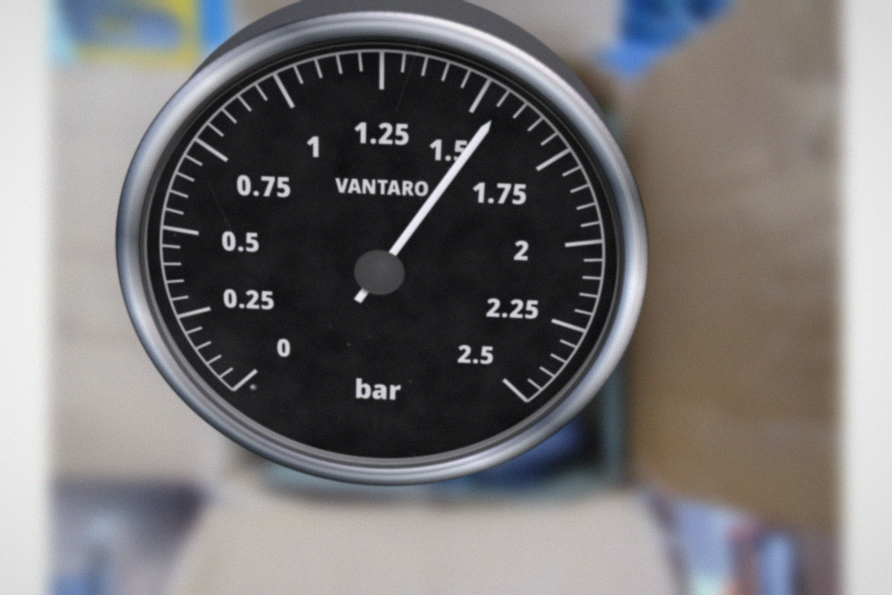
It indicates 1.55
